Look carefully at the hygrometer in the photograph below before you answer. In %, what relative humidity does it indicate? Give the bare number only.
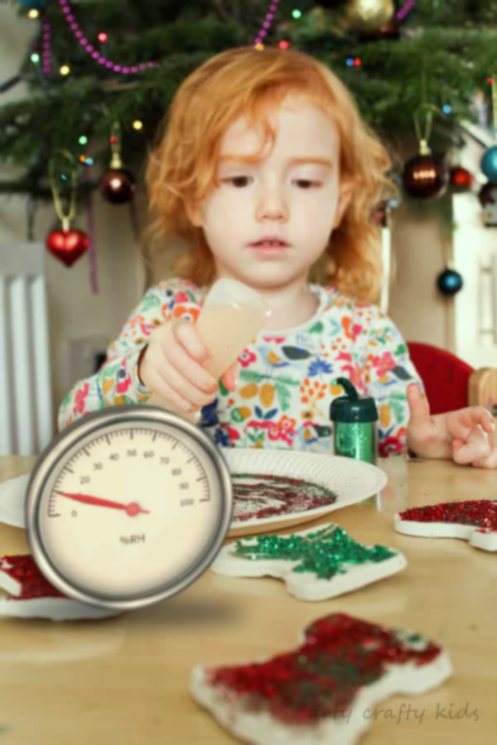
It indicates 10
